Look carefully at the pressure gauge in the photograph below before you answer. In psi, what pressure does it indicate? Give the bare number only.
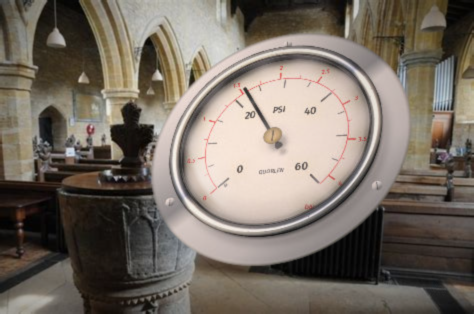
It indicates 22.5
